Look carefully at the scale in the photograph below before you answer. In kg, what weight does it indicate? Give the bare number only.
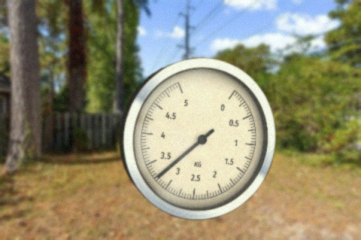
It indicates 3.25
